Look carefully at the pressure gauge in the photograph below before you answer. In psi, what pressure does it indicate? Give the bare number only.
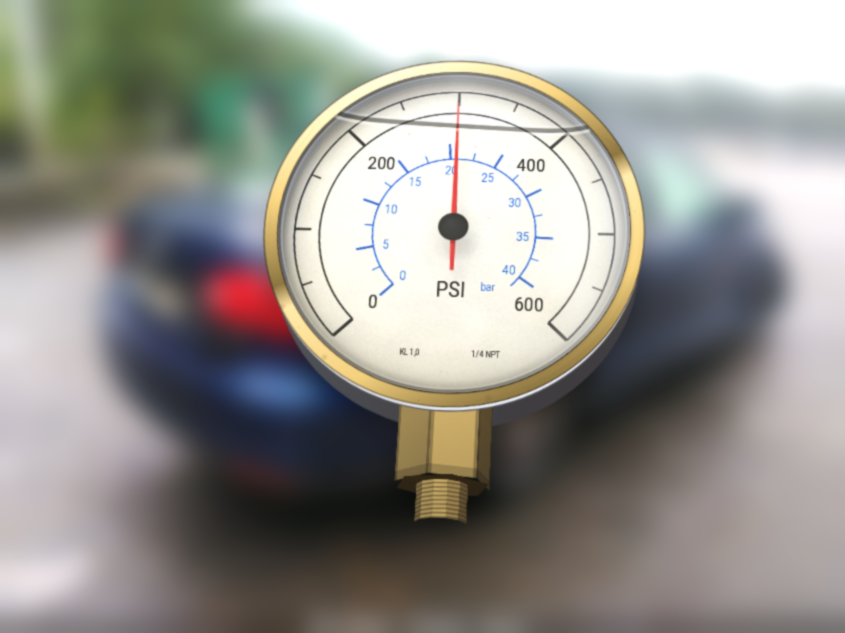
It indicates 300
